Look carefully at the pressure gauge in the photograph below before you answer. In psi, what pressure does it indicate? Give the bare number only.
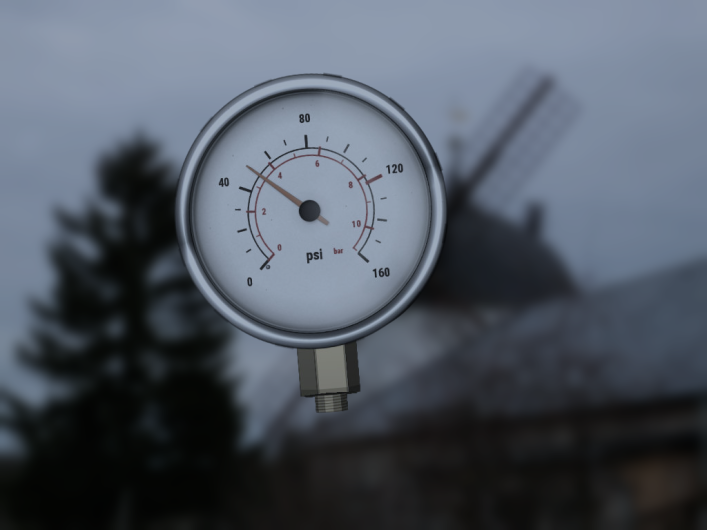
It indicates 50
